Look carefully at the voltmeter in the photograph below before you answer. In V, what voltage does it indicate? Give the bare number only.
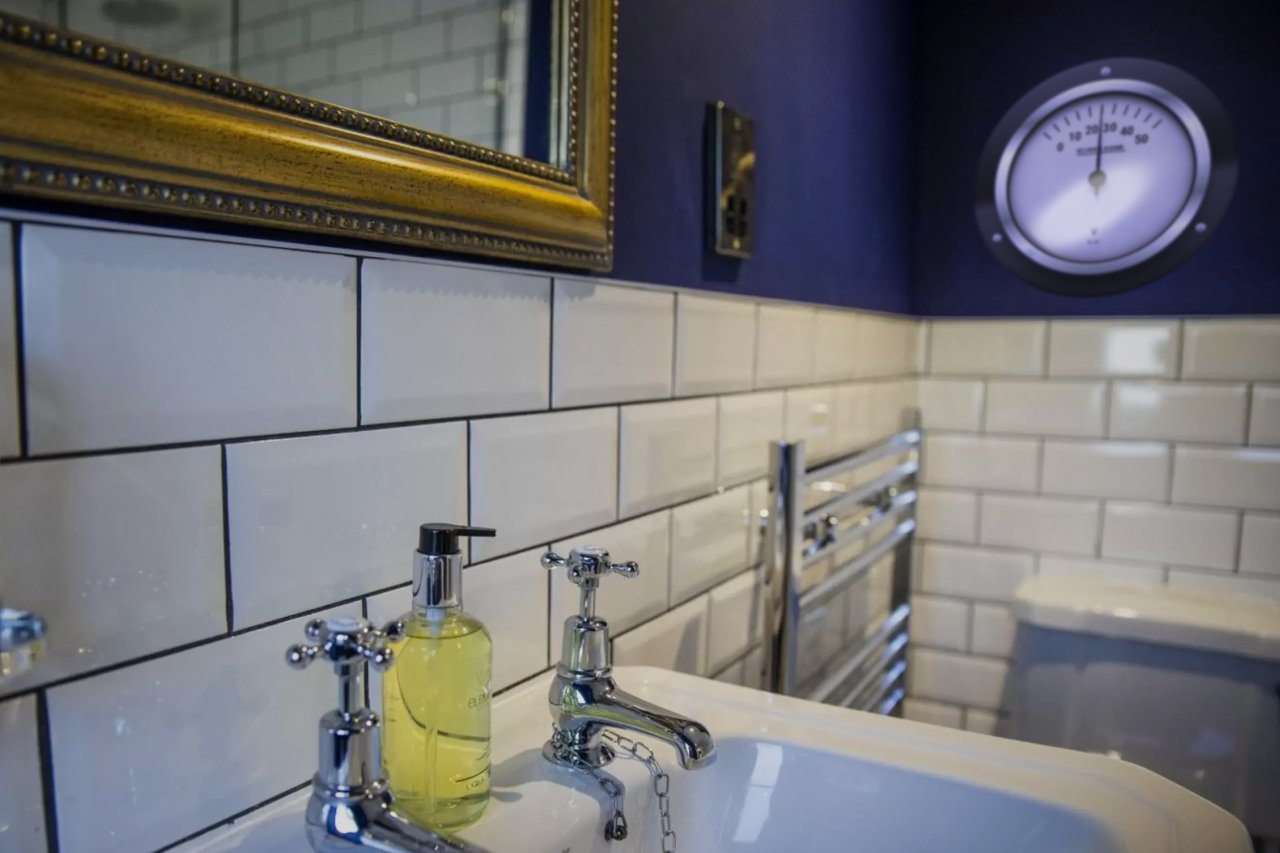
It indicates 25
